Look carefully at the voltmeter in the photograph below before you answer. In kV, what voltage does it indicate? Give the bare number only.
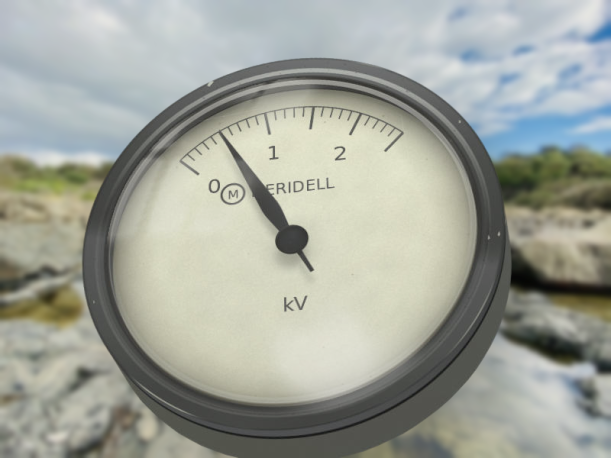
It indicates 0.5
